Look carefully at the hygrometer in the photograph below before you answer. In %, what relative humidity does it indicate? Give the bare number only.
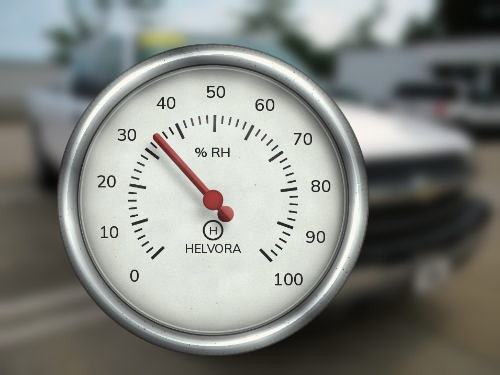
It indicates 34
